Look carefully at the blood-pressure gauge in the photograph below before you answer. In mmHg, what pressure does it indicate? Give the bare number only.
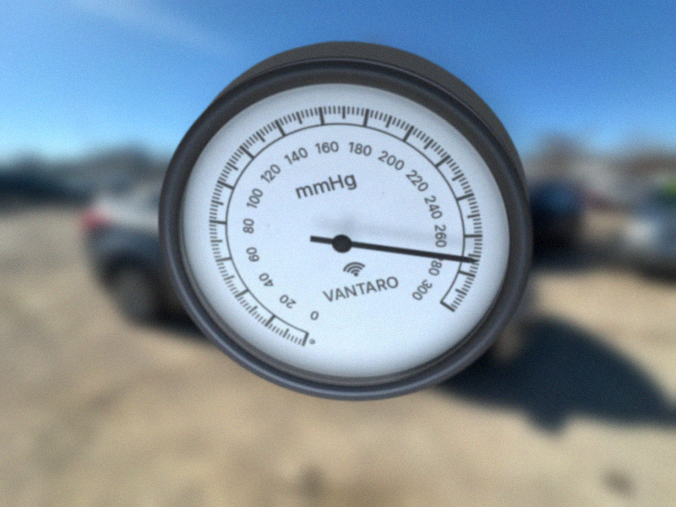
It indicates 270
